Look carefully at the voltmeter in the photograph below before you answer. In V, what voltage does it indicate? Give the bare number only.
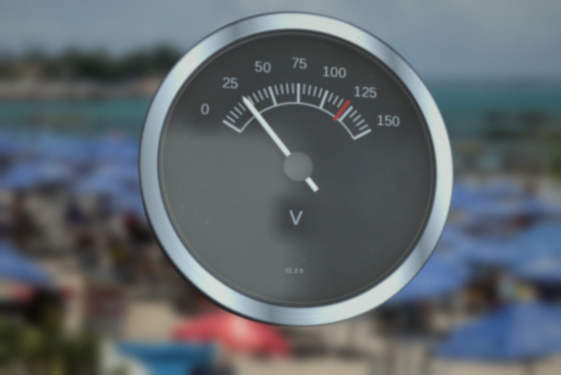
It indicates 25
